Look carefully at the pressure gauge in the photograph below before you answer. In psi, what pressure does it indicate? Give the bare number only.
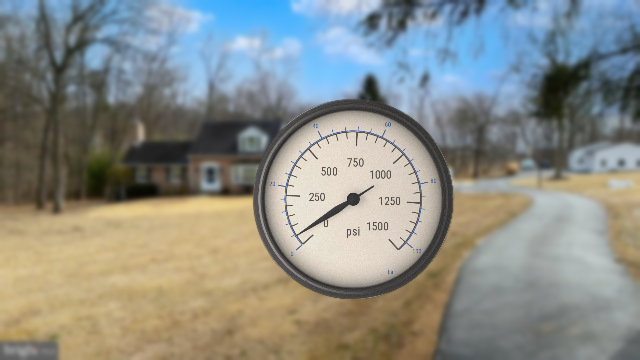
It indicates 50
